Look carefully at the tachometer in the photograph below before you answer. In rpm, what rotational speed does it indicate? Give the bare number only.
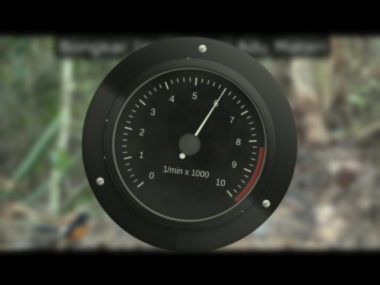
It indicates 6000
